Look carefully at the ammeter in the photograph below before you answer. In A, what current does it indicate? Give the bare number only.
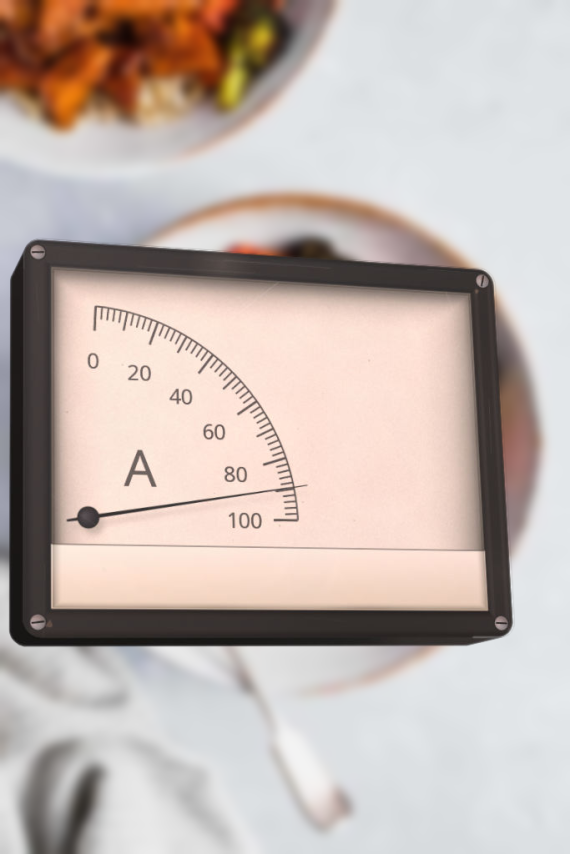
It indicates 90
